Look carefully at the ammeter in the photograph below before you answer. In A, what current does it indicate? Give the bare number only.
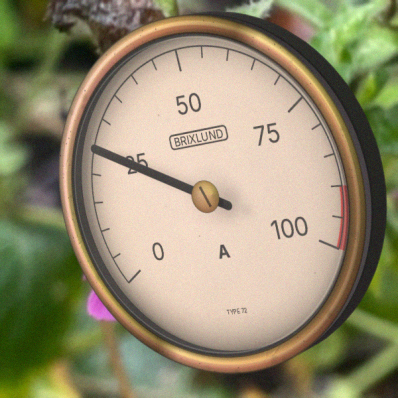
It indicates 25
